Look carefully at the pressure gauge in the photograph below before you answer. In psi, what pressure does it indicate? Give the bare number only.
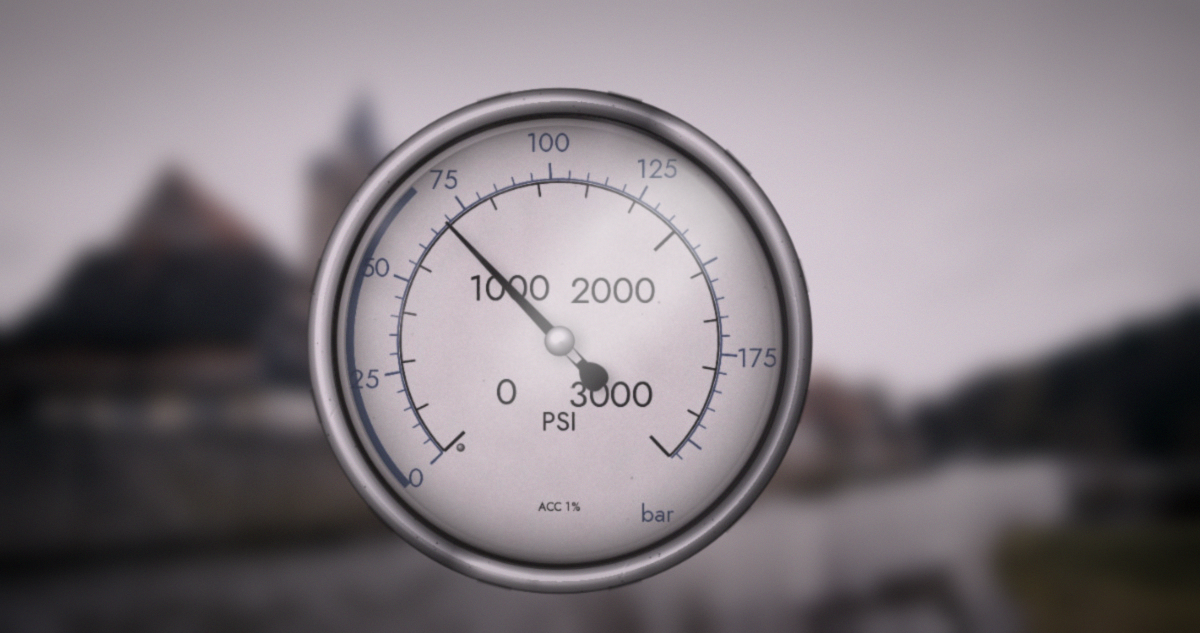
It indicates 1000
